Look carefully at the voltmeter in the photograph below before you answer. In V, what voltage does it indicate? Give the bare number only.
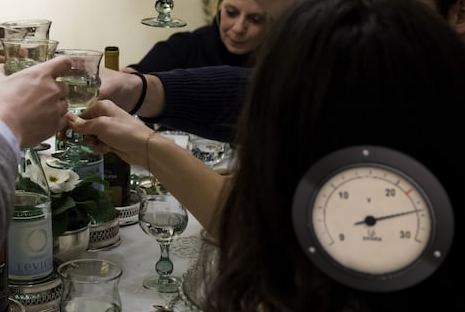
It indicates 25
